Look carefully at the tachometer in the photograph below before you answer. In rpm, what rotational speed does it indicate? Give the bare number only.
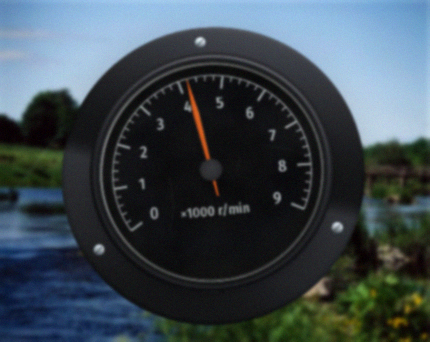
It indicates 4200
